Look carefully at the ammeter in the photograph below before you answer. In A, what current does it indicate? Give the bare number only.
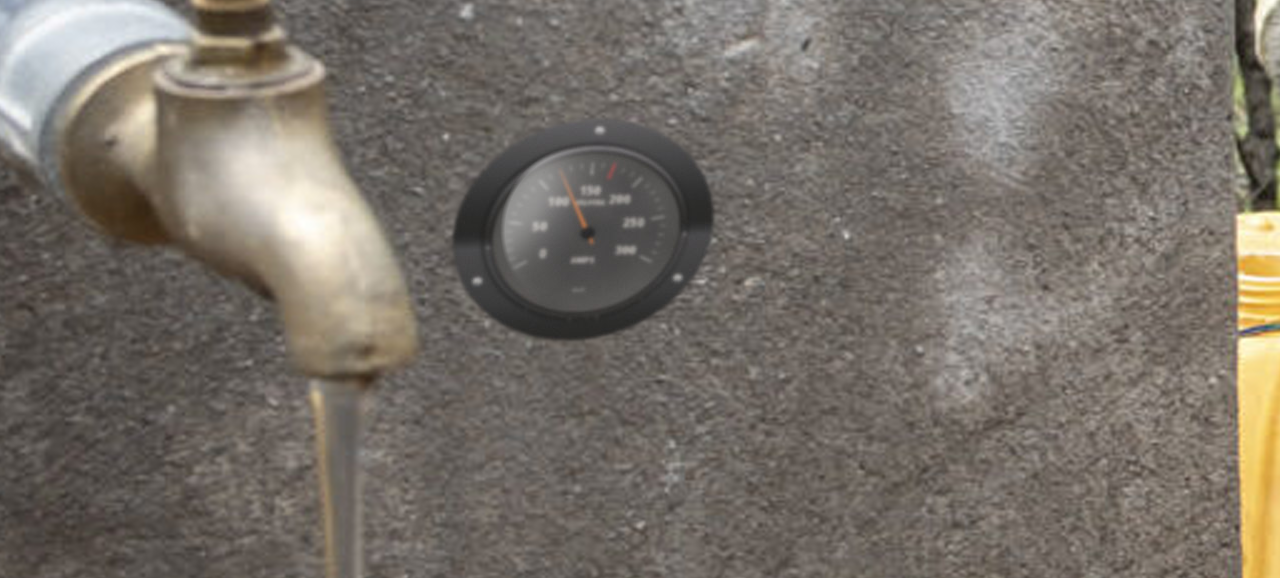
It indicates 120
